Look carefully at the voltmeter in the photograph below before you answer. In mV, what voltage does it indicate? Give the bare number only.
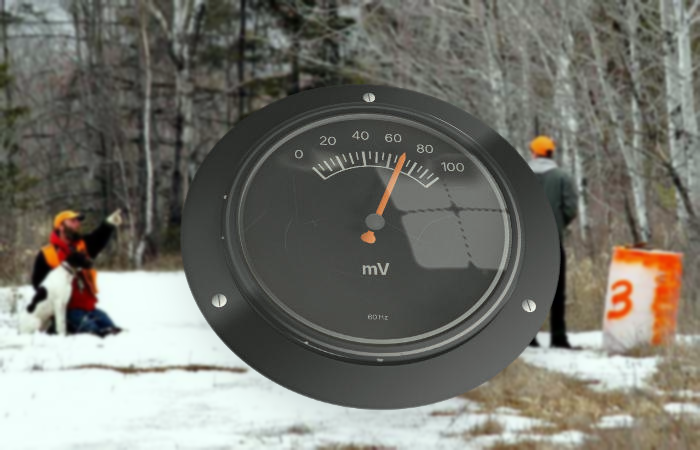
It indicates 70
